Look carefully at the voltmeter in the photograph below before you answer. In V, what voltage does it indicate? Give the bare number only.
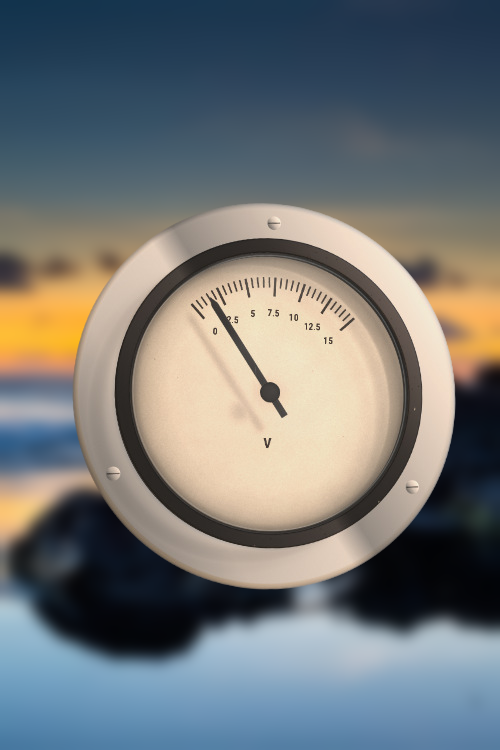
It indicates 1.5
